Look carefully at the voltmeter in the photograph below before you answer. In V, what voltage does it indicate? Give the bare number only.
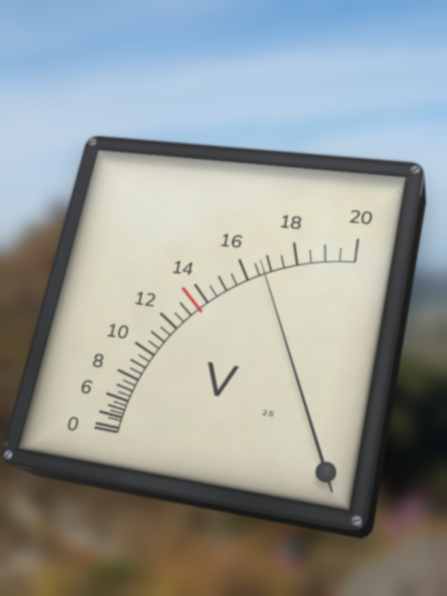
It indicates 16.75
